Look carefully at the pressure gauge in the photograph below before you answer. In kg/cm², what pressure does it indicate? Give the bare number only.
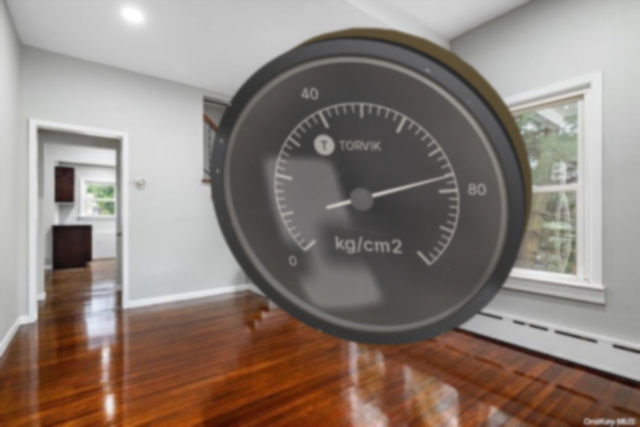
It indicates 76
